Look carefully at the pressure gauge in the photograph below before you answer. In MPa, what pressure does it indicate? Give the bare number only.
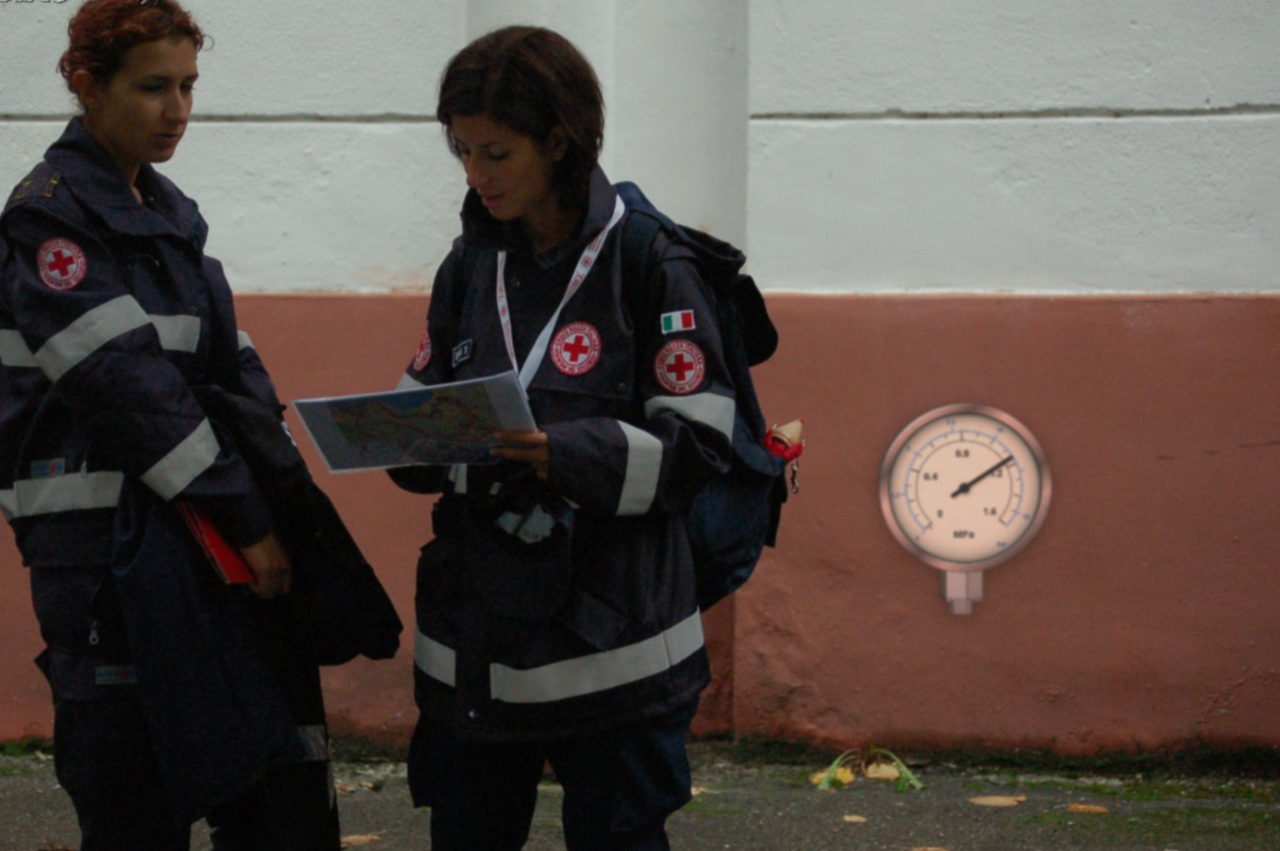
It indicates 1.15
